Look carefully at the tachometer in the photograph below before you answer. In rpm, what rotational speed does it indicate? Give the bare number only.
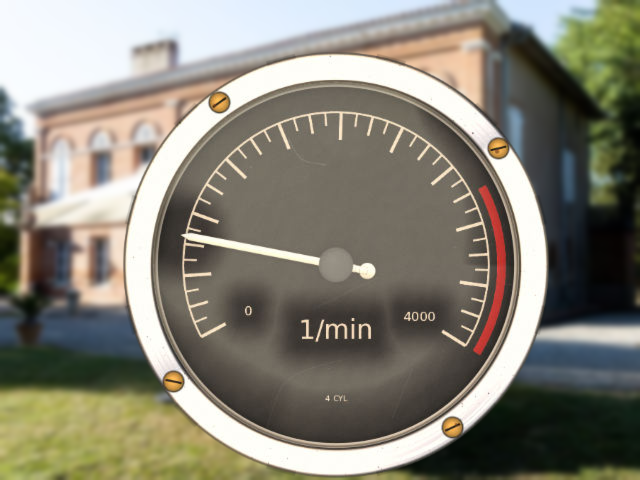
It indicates 650
